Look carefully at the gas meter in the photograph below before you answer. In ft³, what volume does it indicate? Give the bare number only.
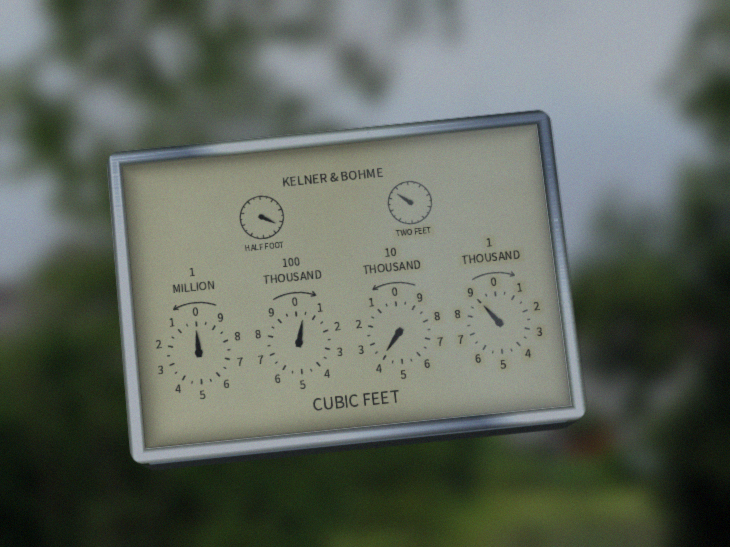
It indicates 3900
